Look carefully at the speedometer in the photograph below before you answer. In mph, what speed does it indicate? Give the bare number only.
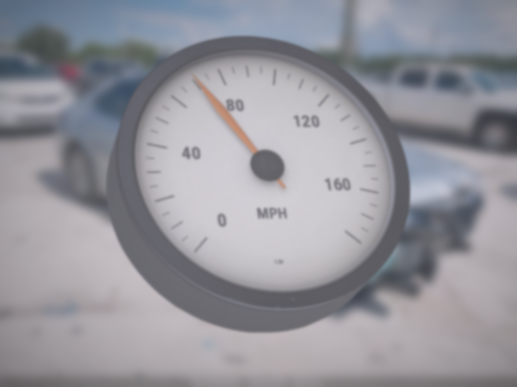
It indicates 70
